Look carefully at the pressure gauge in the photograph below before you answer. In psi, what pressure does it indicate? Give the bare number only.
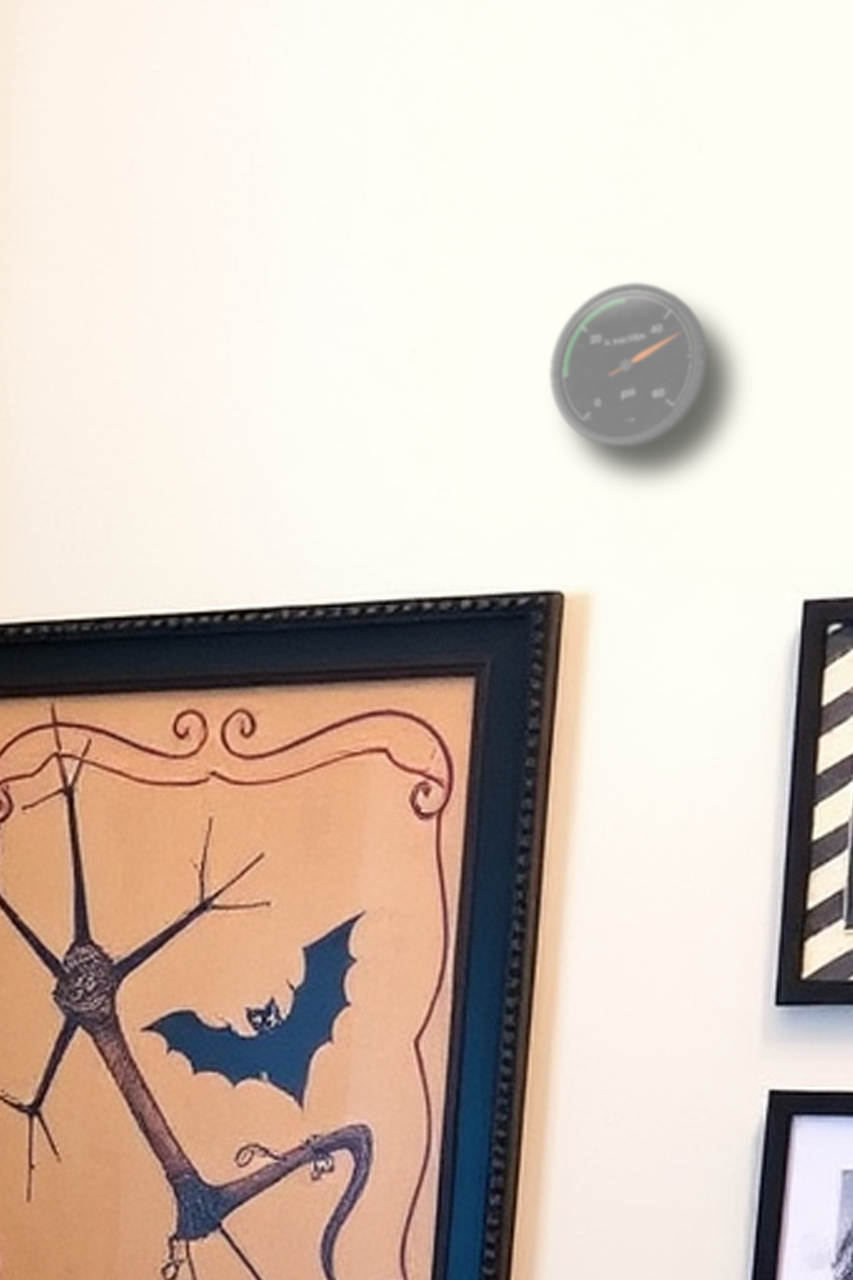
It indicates 45
